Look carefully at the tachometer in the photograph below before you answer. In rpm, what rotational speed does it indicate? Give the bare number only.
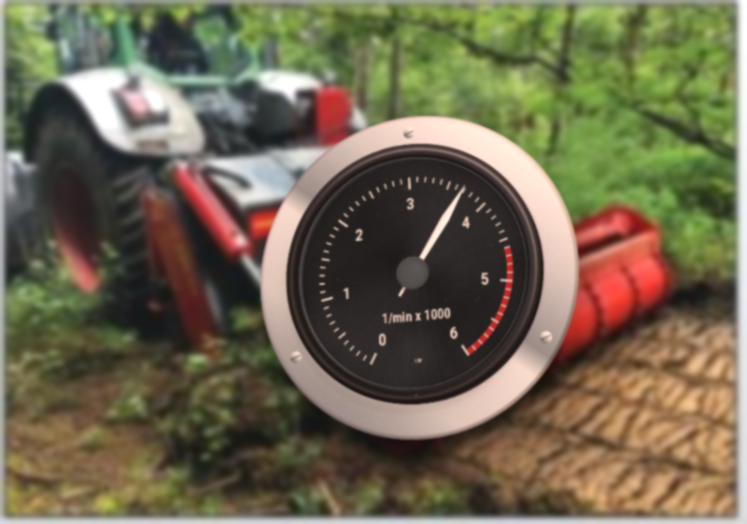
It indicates 3700
